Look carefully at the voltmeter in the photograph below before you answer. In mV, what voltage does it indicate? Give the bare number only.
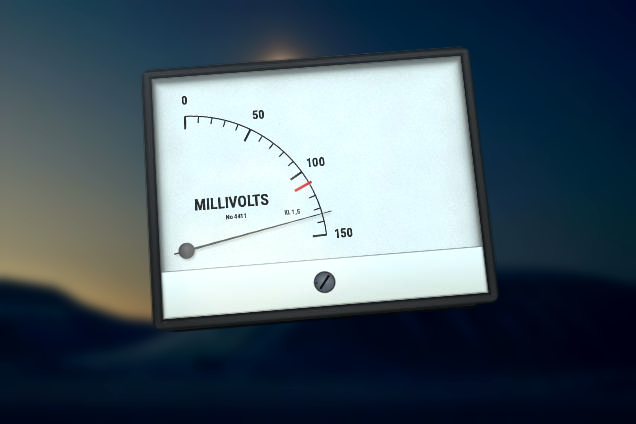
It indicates 135
